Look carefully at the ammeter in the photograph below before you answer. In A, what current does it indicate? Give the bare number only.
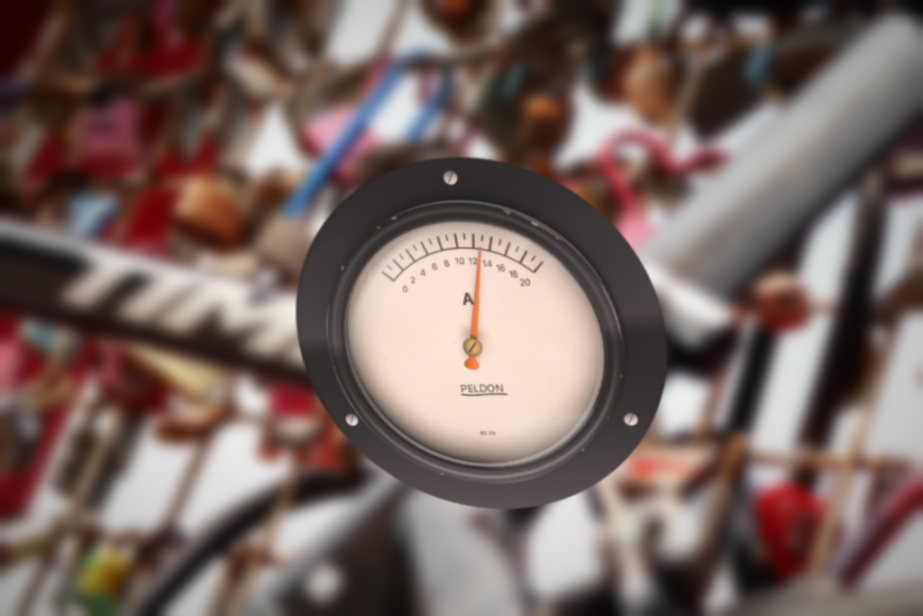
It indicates 13
